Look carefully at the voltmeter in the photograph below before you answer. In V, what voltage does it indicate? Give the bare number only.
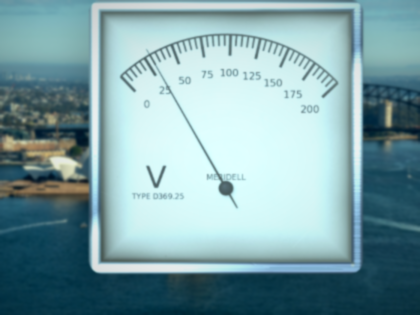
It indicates 30
